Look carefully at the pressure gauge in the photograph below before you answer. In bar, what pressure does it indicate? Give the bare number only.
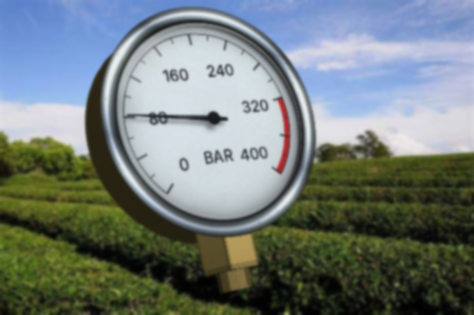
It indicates 80
